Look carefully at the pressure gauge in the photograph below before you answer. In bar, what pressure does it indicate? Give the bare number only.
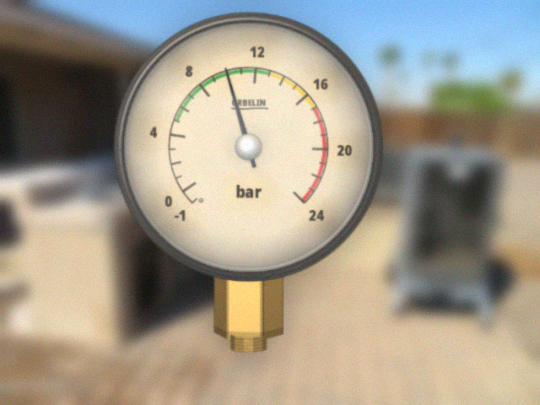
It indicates 10
